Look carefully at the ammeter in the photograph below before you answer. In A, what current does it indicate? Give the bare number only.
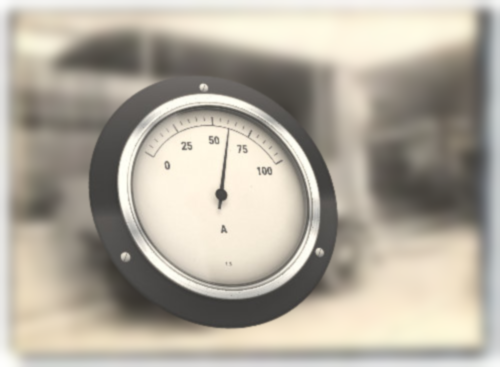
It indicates 60
